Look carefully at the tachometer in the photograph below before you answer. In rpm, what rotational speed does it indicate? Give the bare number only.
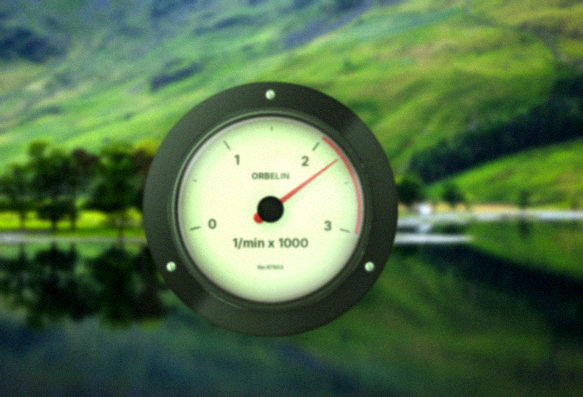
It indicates 2250
